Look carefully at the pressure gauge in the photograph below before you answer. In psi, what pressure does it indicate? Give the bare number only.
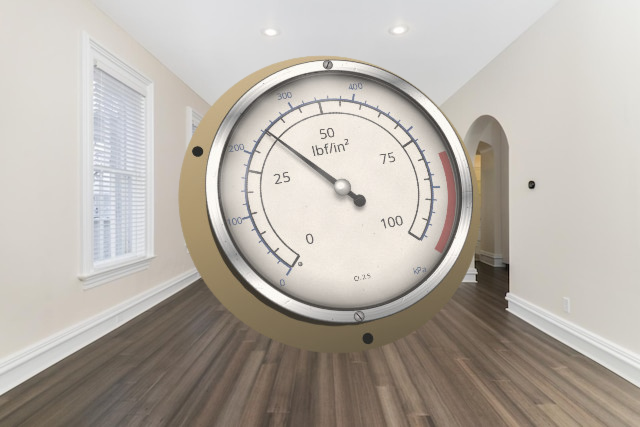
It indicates 35
